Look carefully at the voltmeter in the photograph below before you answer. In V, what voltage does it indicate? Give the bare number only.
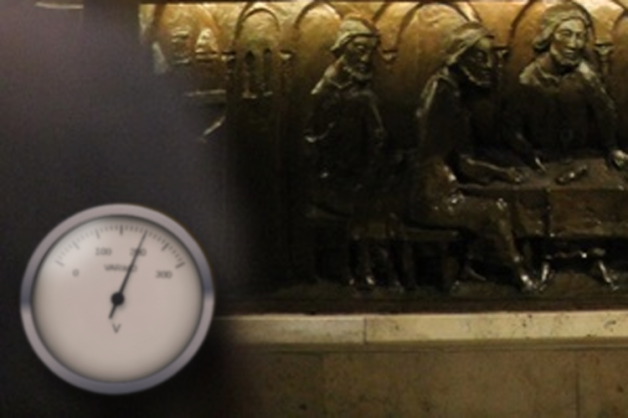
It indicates 200
